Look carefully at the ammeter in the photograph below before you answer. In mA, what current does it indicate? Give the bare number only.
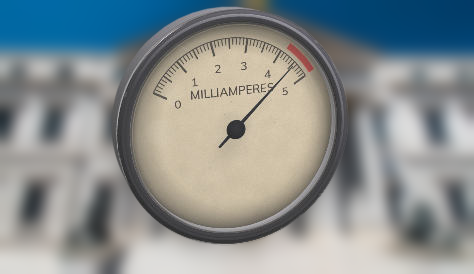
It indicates 4.5
